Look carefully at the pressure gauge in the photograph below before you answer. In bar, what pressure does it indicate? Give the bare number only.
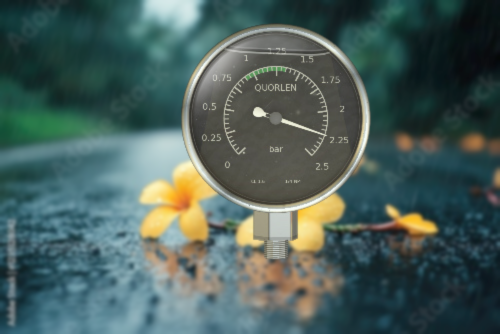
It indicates 2.25
